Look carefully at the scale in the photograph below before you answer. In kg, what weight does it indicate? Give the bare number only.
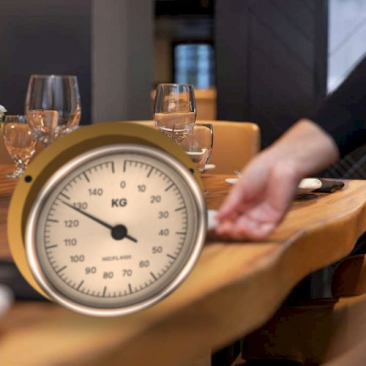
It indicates 128
